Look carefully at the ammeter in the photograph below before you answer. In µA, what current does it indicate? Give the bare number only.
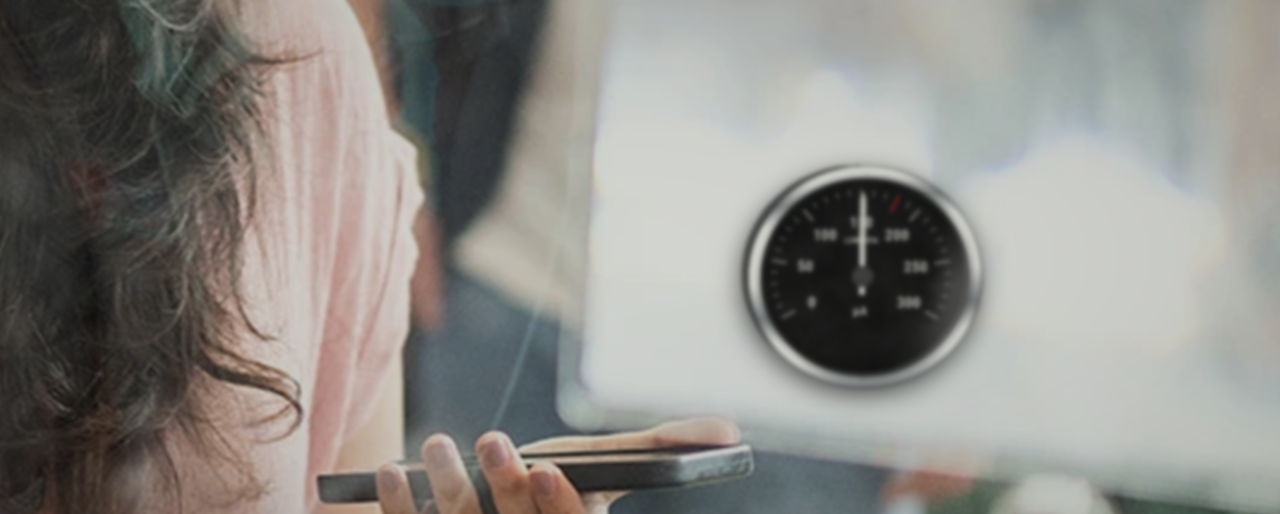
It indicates 150
